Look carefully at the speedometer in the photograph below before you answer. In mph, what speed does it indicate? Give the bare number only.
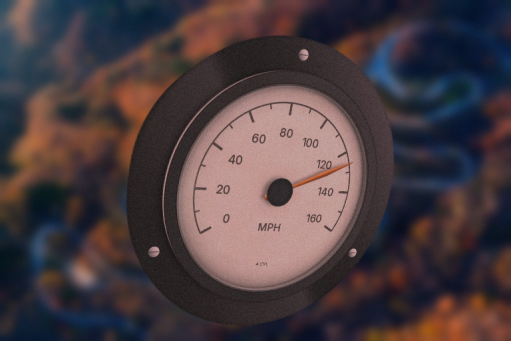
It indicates 125
